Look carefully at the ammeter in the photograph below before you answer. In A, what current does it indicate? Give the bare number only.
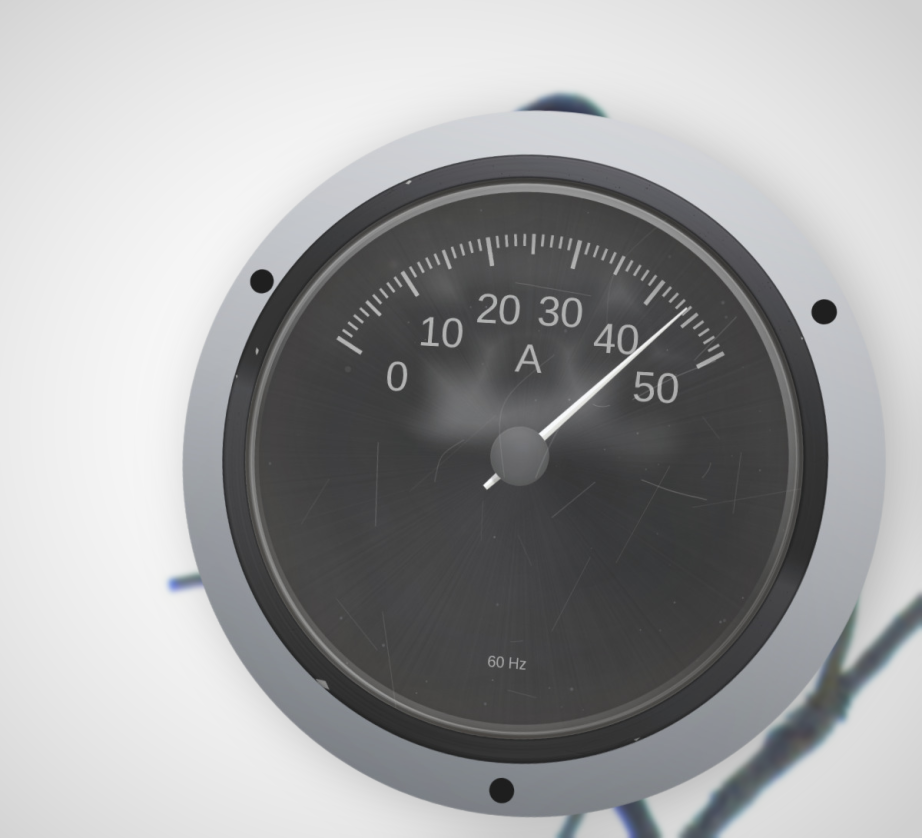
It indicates 44
